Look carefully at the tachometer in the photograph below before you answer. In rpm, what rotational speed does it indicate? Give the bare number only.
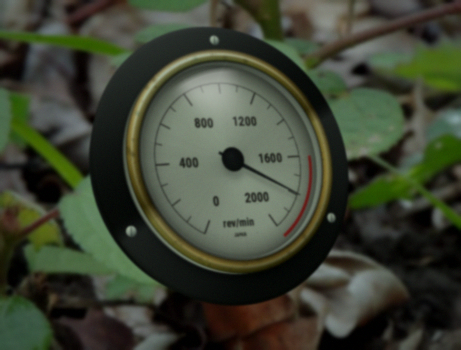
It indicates 1800
